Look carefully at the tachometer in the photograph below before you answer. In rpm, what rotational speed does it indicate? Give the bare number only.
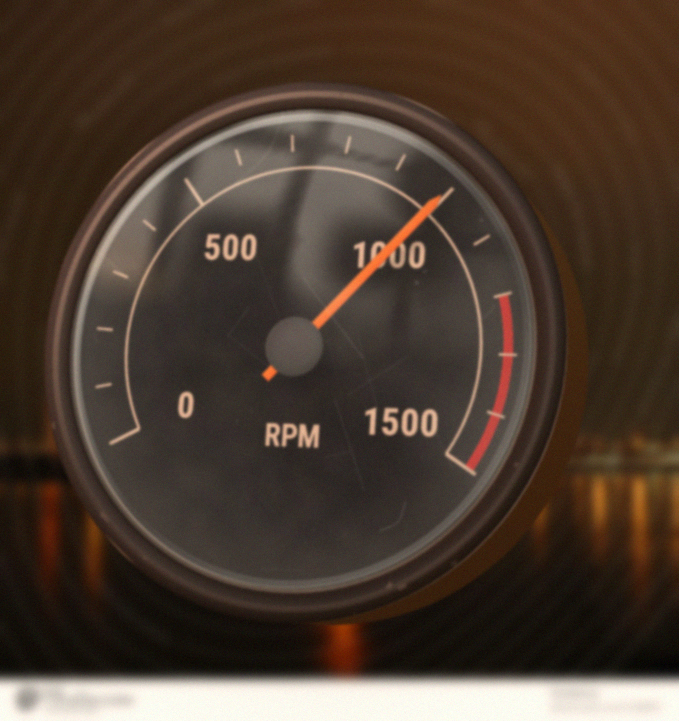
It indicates 1000
